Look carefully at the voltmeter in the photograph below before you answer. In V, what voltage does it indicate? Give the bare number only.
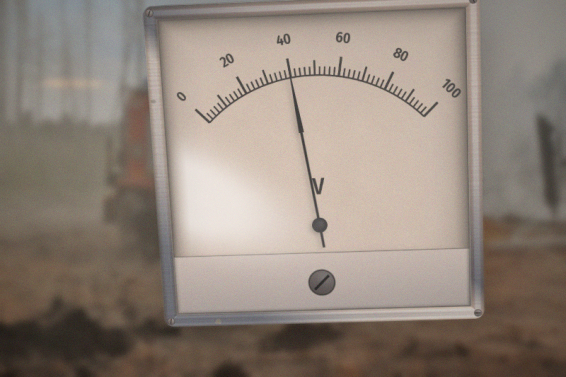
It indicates 40
